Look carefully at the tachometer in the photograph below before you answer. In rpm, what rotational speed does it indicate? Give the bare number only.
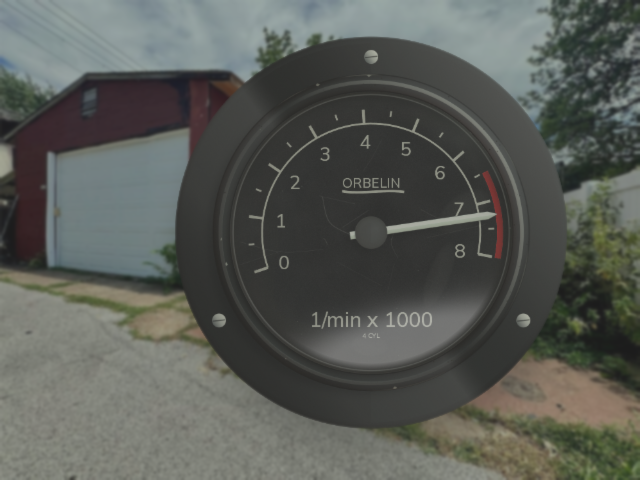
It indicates 7250
